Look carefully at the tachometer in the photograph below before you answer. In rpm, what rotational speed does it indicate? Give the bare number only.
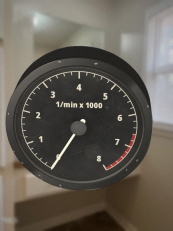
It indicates 0
